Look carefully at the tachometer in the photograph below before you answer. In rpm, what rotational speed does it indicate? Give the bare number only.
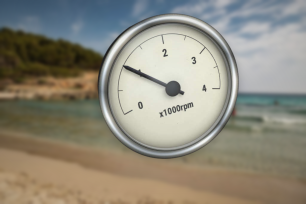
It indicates 1000
